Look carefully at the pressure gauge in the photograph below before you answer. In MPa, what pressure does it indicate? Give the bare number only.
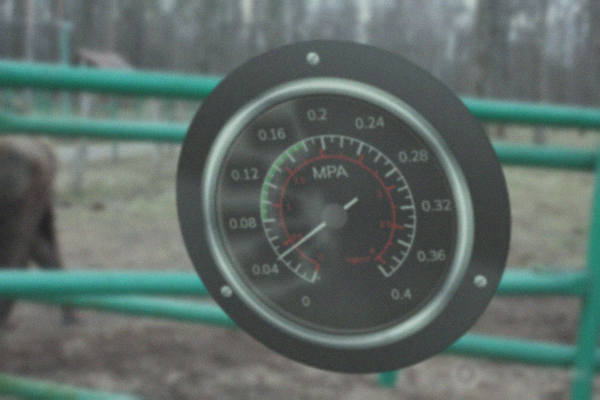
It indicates 0.04
